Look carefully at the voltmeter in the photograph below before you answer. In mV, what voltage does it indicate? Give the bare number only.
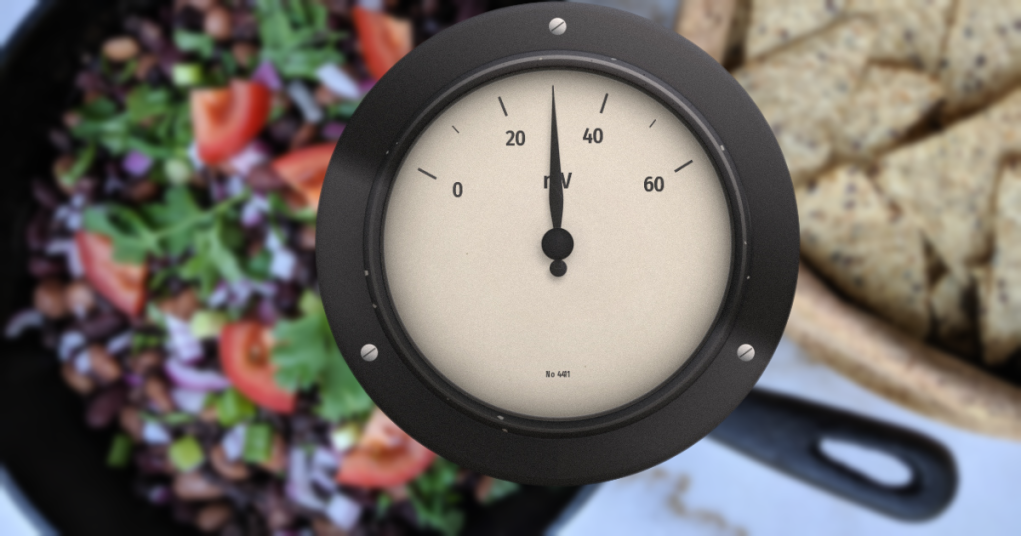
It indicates 30
